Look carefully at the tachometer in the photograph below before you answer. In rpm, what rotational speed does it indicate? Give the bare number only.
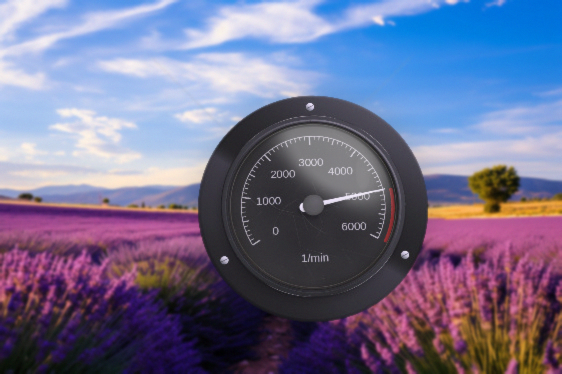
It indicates 5000
